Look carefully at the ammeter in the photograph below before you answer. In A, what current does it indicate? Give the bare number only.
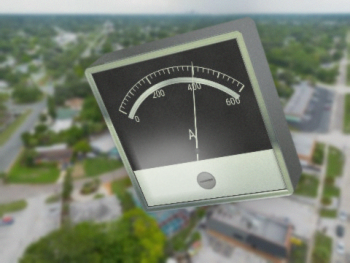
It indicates 400
